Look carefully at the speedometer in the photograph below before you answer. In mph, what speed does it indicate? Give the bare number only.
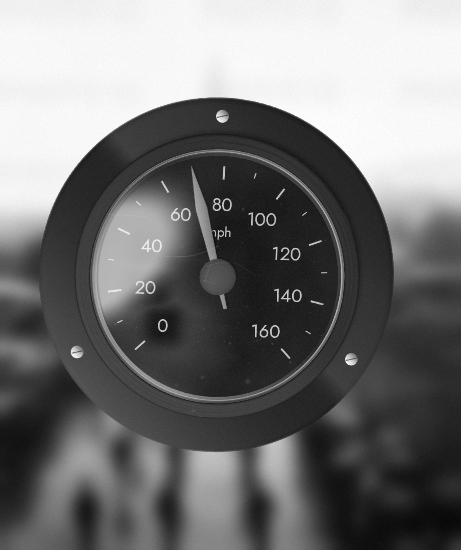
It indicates 70
